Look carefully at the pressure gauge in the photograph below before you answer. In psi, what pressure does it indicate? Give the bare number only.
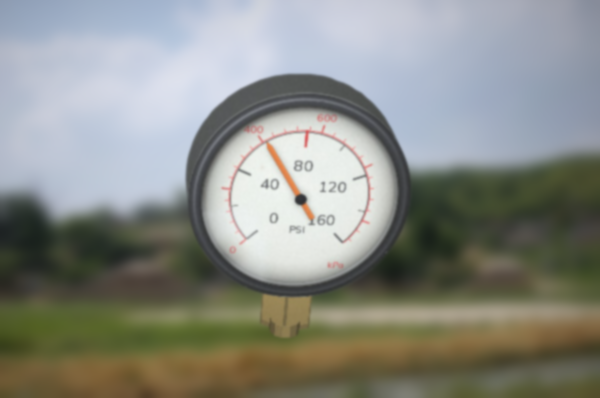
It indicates 60
